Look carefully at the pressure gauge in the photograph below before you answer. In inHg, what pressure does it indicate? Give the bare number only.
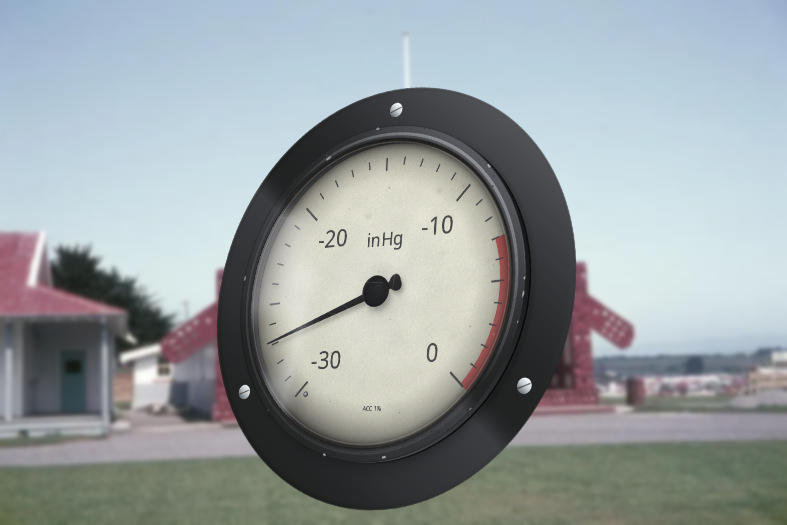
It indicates -27
